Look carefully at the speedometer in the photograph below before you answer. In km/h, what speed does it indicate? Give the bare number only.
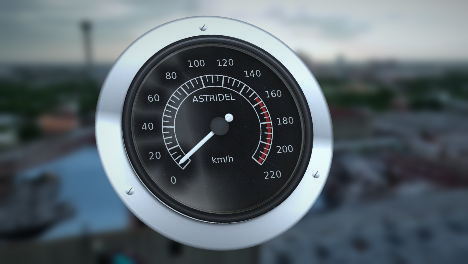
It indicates 5
